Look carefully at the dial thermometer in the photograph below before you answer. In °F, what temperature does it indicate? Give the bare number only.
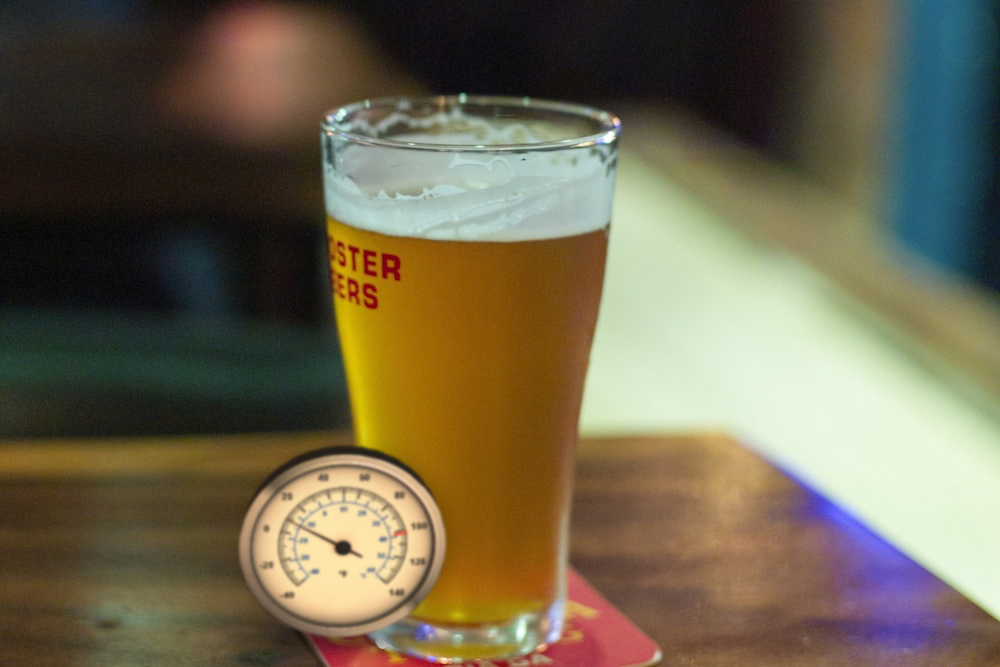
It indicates 10
